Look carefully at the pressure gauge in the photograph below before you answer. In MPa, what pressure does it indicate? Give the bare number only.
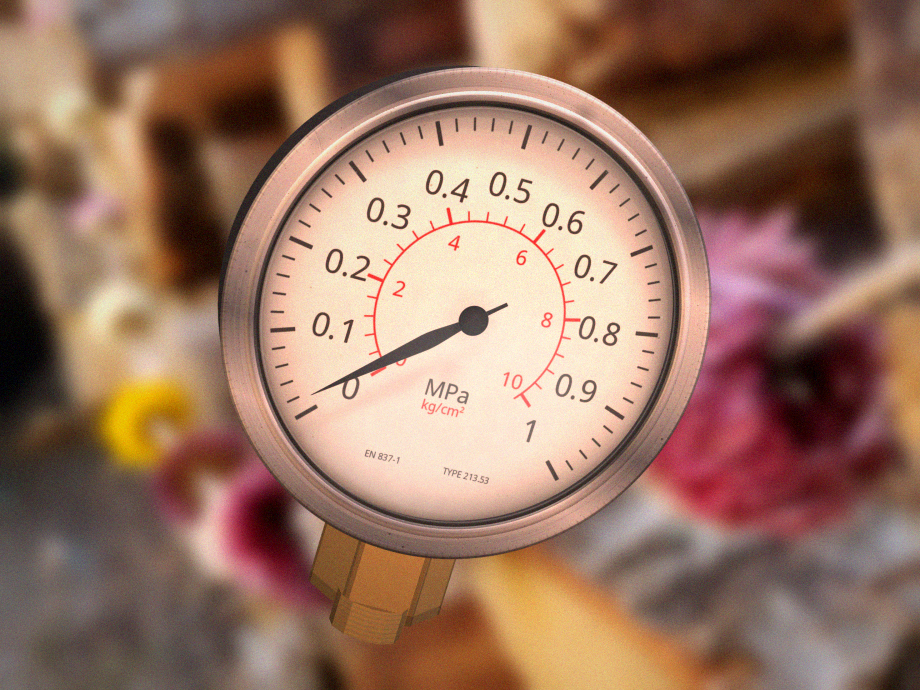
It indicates 0.02
